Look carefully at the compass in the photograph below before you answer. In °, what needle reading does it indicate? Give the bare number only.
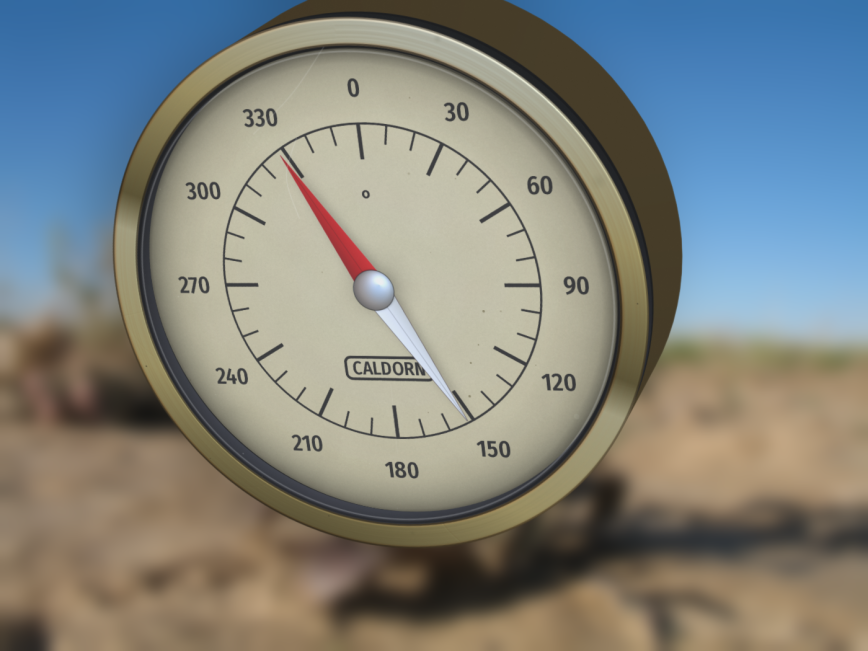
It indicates 330
